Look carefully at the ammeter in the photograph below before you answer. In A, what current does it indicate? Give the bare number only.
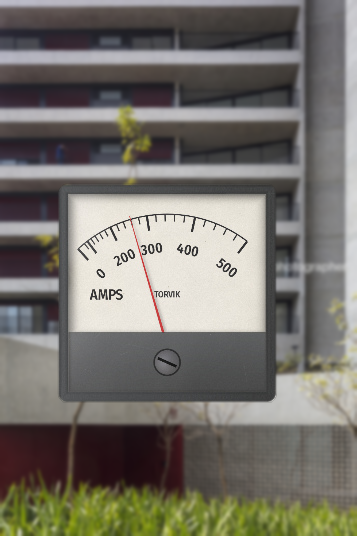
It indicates 260
